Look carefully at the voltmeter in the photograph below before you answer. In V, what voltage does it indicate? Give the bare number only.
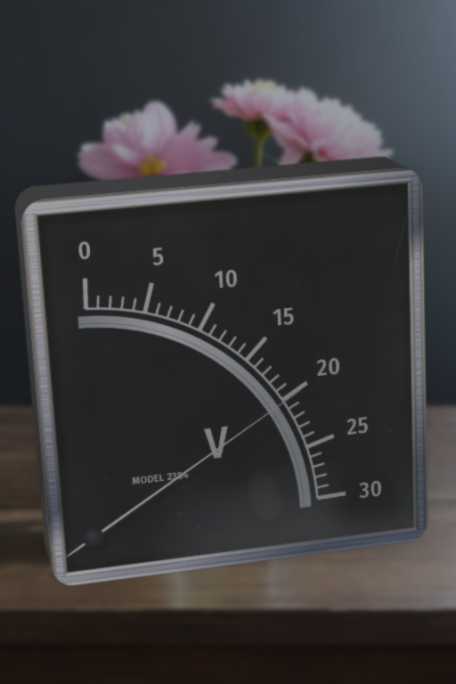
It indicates 20
